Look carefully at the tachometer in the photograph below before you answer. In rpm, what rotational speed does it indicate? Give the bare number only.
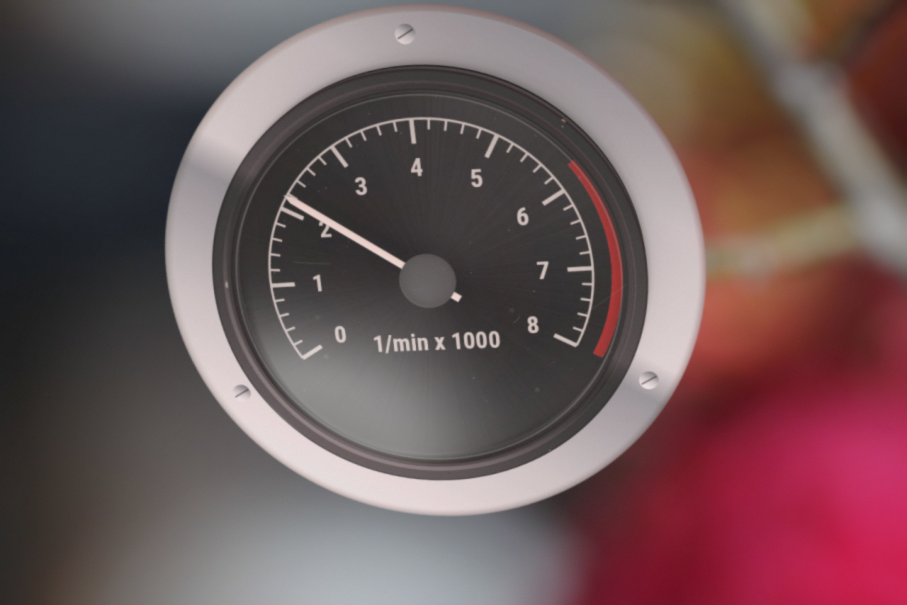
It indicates 2200
